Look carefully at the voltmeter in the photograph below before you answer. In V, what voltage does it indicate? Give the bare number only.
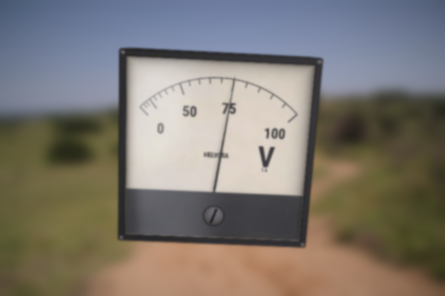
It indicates 75
